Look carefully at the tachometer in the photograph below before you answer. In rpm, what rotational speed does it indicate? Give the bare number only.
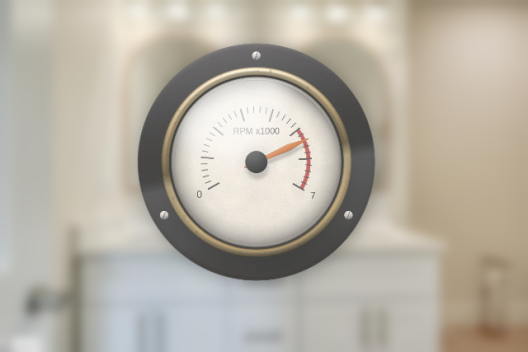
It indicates 5400
